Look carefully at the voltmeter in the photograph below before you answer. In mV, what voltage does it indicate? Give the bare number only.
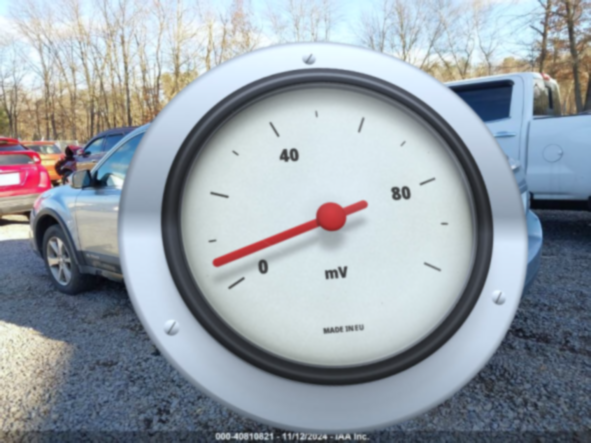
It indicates 5
